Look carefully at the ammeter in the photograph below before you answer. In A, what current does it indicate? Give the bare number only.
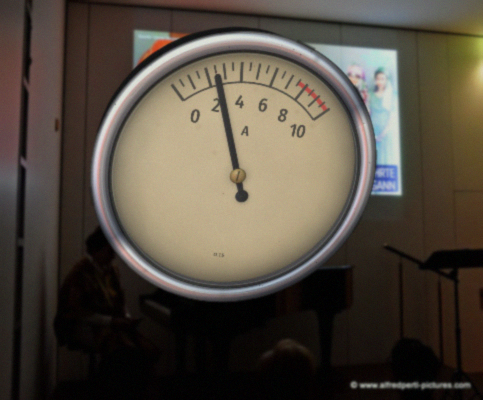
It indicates 2.5
